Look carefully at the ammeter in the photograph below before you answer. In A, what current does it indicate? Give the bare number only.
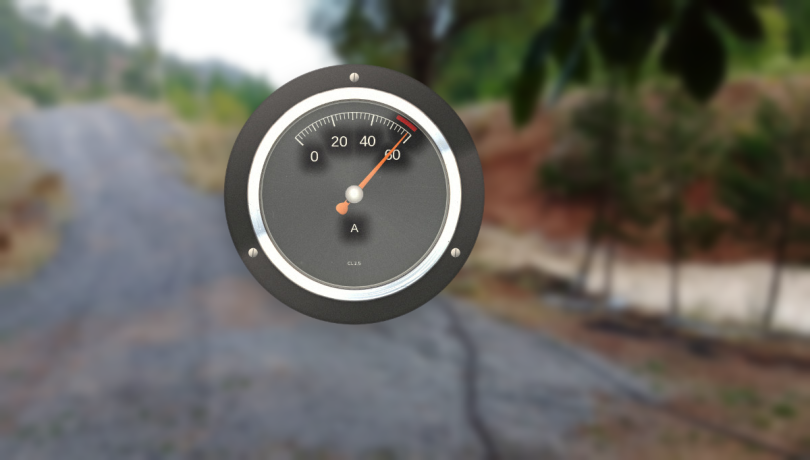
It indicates 58
